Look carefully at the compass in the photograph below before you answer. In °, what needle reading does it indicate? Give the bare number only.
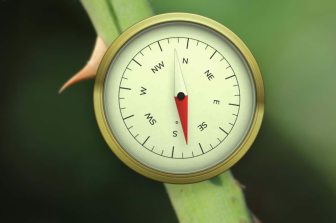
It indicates 165
